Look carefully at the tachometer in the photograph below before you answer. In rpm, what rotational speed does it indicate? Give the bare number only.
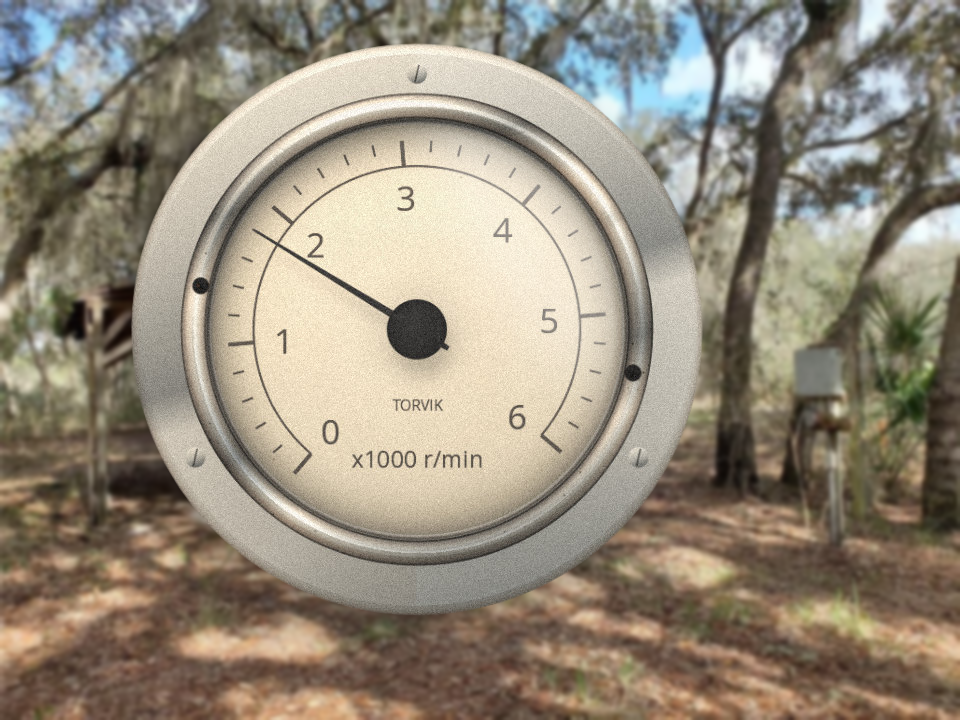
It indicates 1800
